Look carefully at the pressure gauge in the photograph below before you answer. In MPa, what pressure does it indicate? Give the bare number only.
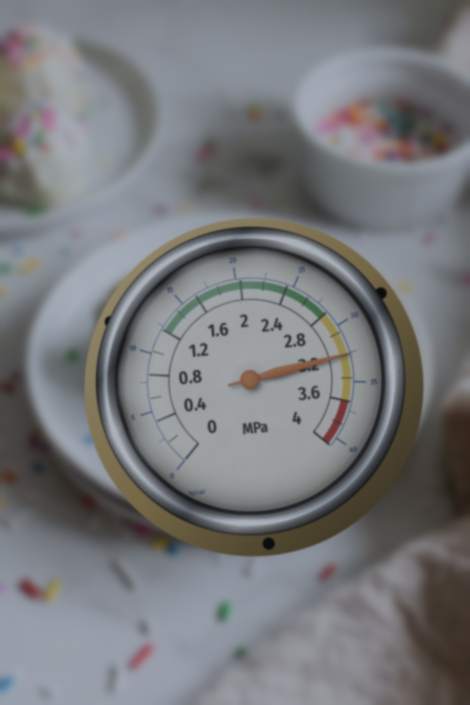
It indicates 3.2
